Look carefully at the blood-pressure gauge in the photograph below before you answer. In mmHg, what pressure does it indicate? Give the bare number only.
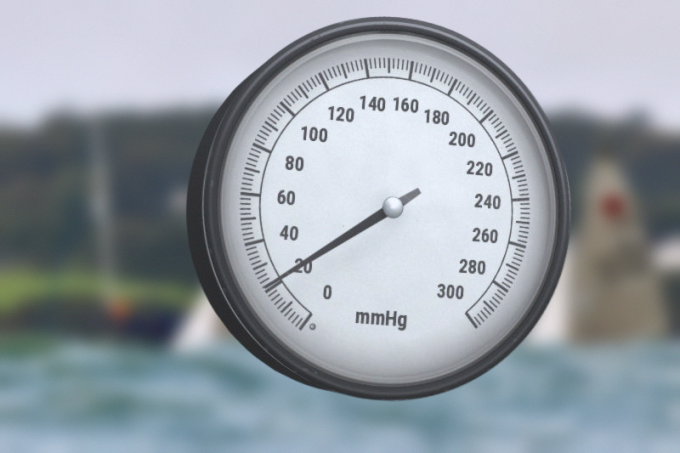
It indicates 22
